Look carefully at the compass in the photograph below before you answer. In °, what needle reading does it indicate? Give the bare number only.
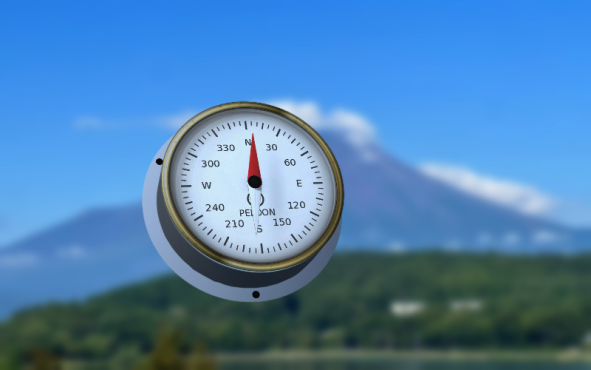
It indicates 5
